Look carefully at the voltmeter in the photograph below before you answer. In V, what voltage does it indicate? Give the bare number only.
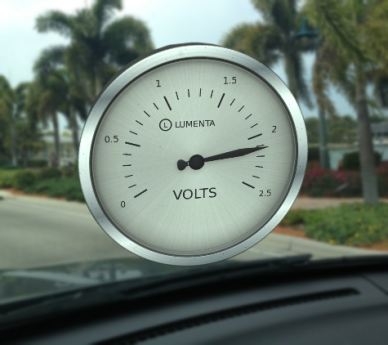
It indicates 2.1
